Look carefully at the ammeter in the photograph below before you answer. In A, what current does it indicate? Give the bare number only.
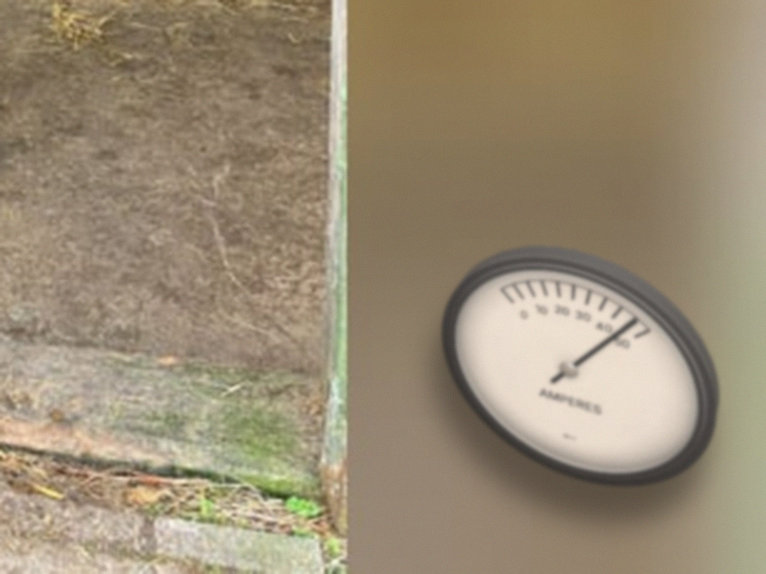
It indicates 45
